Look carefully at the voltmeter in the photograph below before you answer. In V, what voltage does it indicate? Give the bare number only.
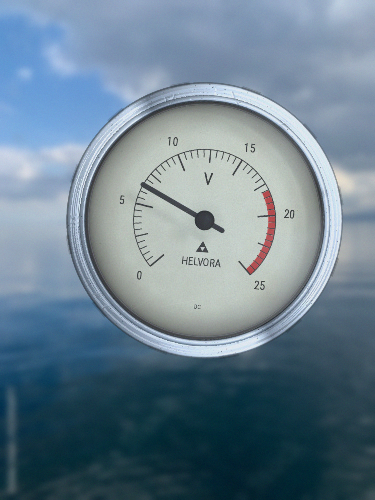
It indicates 6.5
